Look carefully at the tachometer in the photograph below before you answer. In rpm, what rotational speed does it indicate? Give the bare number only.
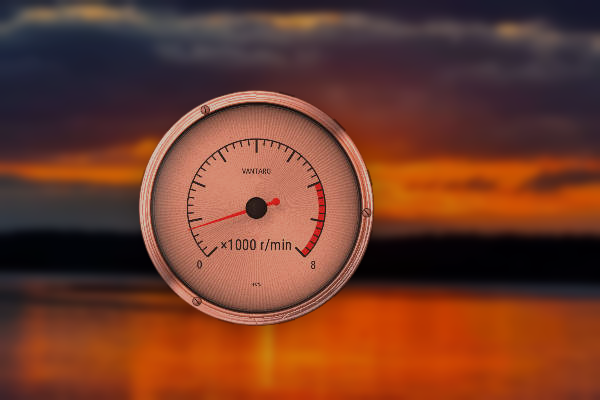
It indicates 800
